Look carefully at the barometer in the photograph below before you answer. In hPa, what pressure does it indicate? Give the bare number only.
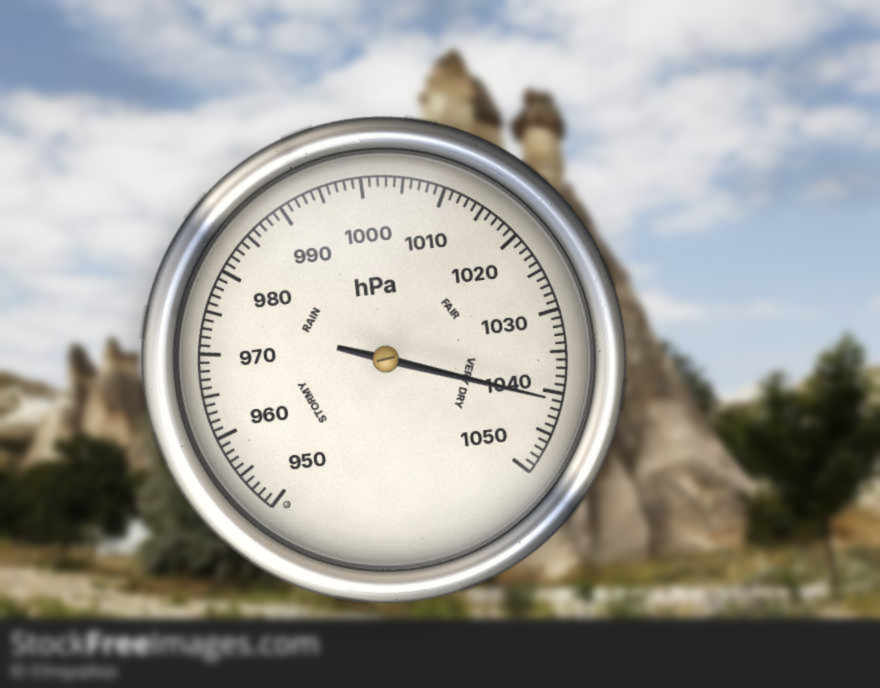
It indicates 1041
